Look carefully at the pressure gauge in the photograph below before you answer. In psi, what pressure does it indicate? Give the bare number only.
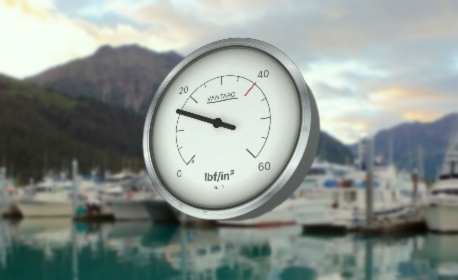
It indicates 15
